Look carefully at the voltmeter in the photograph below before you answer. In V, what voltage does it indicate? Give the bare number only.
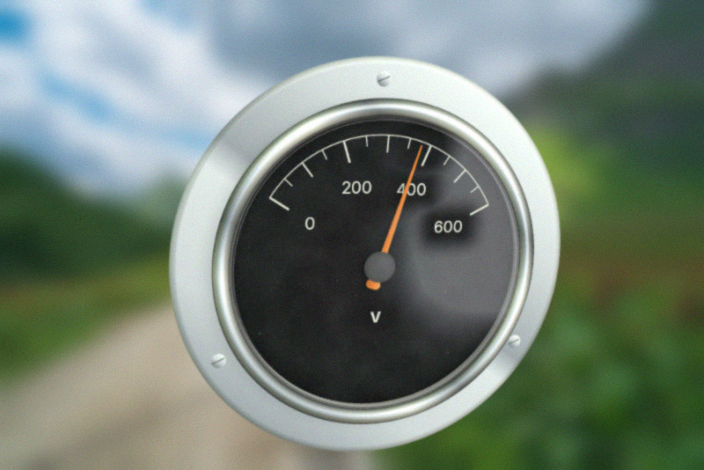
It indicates 375
